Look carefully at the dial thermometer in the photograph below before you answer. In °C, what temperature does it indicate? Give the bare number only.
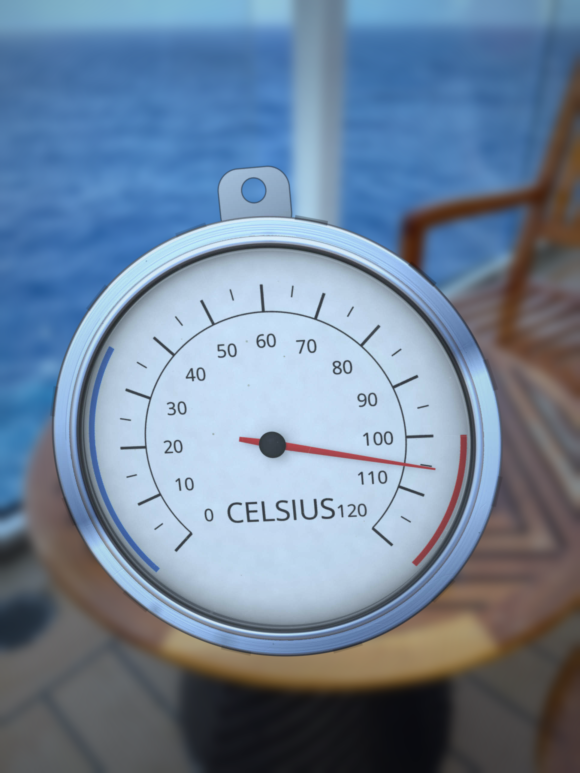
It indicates 105
